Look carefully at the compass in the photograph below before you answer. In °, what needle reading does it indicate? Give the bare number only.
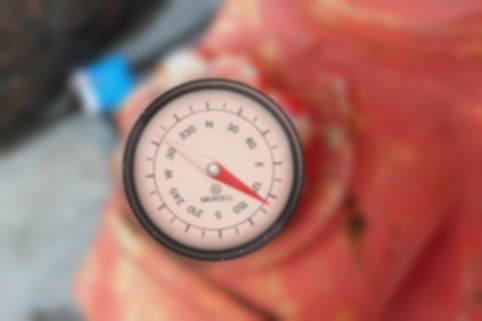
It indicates 127.5
